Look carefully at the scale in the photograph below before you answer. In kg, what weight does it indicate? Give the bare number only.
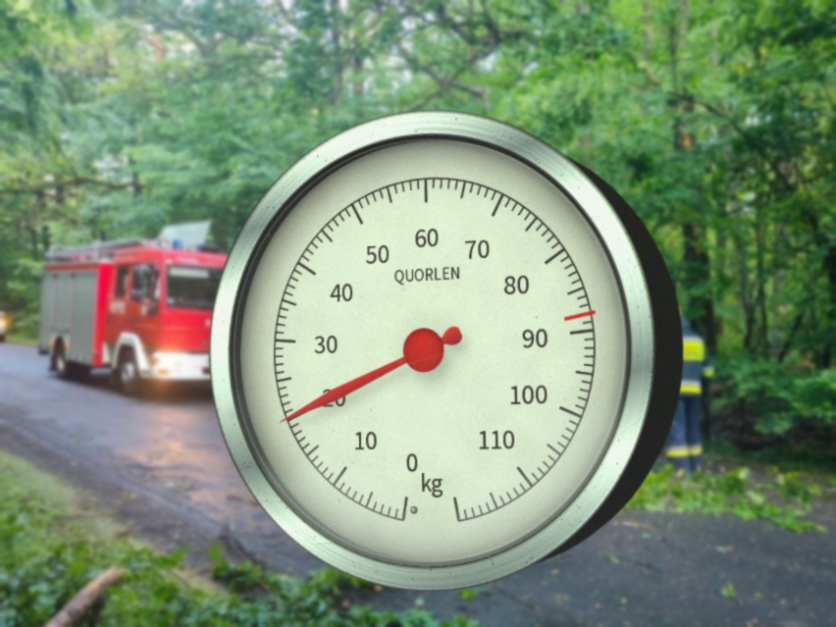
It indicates 20
